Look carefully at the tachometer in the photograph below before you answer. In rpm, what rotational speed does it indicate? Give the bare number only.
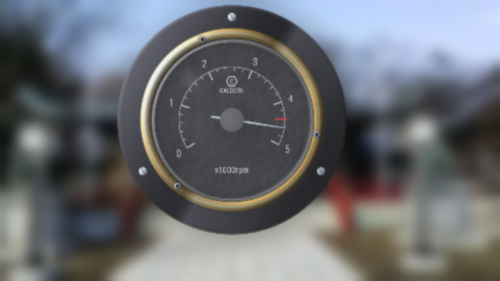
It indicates 4600
